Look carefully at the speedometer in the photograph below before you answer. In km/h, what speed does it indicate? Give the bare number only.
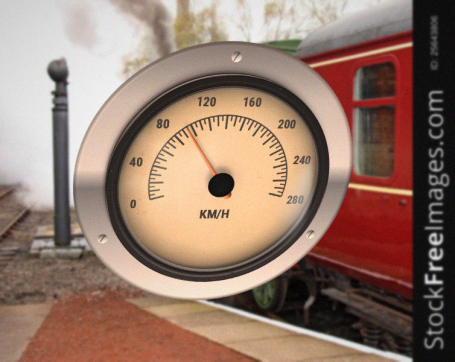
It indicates 95
